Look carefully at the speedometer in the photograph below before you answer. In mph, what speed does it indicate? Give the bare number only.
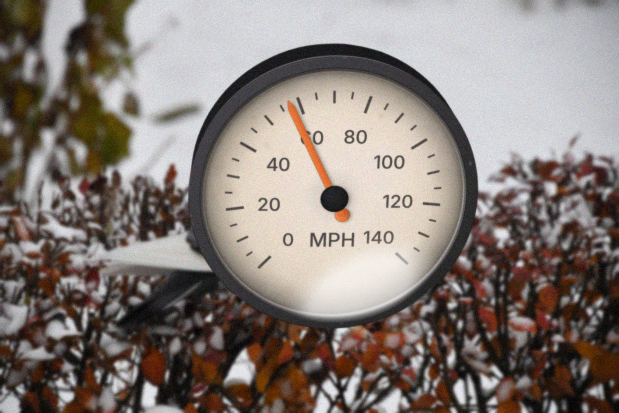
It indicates 57.5
